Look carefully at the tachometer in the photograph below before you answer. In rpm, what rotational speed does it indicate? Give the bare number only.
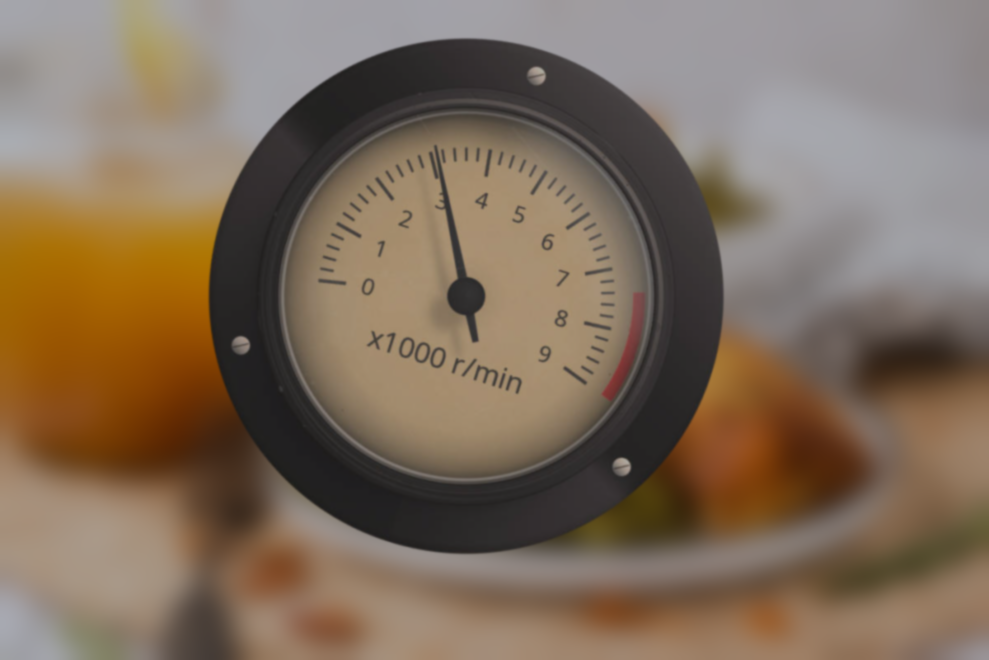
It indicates 3100
